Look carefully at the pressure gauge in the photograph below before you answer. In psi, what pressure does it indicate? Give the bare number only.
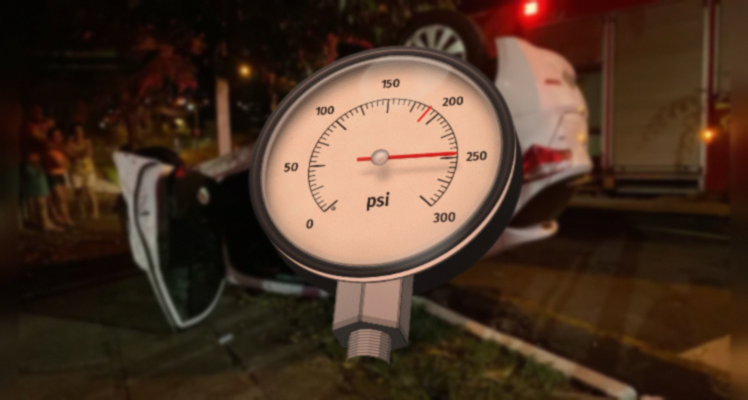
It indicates 250
